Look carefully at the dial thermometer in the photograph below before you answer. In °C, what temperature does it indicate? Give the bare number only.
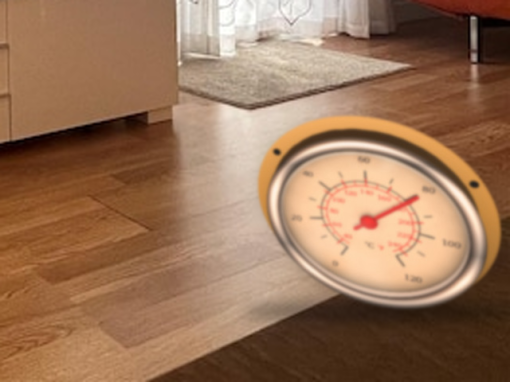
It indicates 80
